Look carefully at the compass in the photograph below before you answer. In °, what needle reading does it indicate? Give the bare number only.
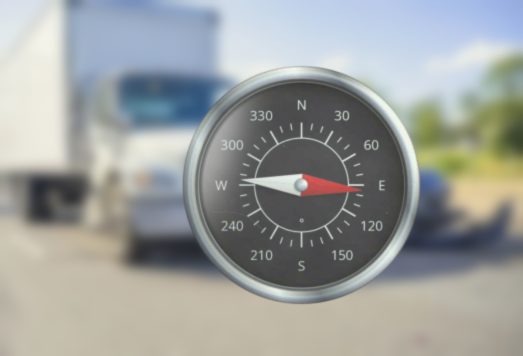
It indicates 95
